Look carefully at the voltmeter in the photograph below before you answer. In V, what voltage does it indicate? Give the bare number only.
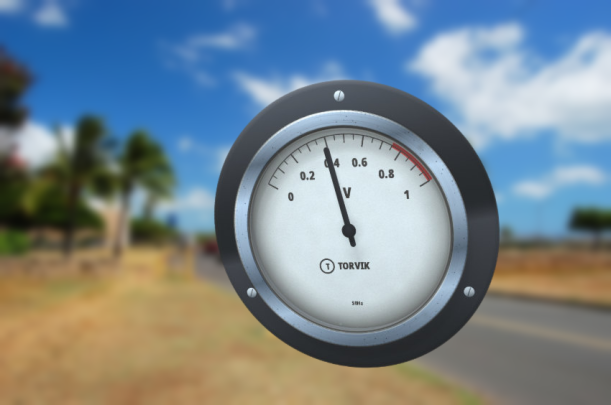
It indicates 0.4
